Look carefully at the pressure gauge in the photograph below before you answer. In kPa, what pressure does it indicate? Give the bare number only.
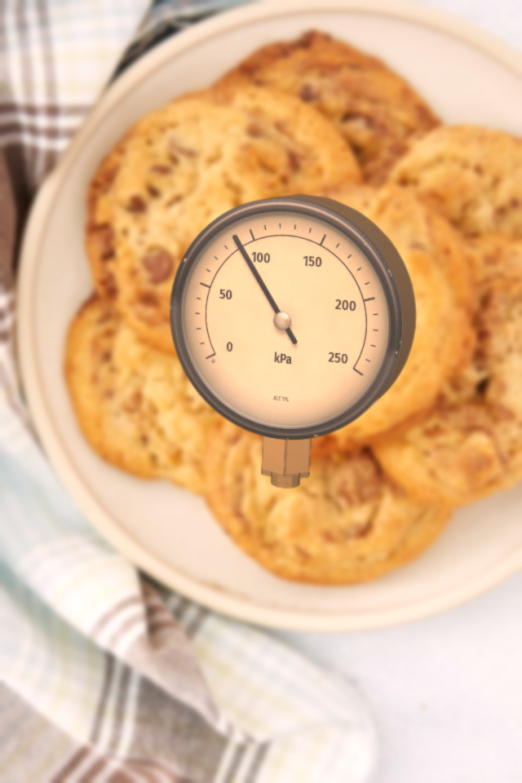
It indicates 90
